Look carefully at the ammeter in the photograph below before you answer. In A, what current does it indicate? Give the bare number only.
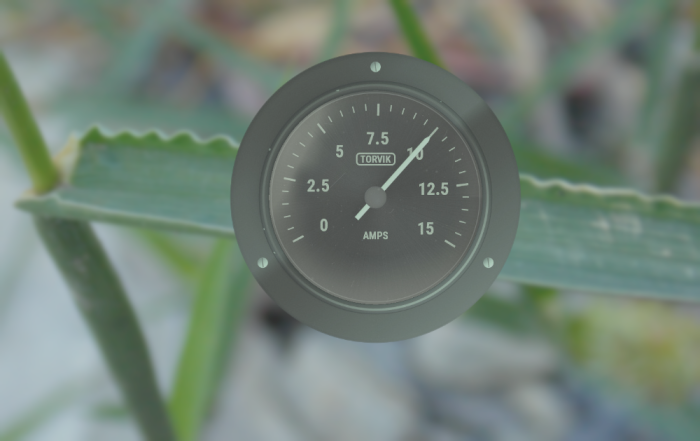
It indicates 10
